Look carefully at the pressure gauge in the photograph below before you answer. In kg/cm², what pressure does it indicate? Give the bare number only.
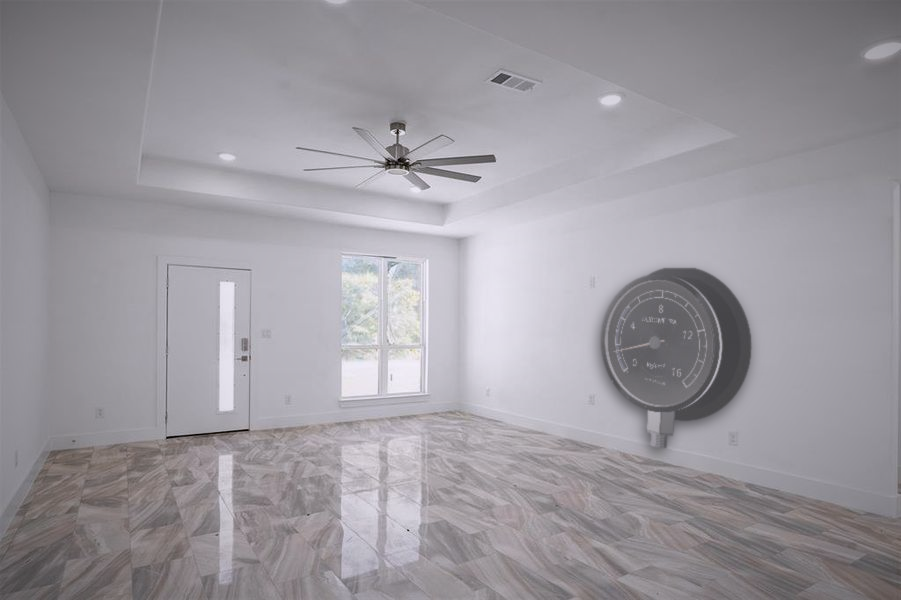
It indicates 1.5
